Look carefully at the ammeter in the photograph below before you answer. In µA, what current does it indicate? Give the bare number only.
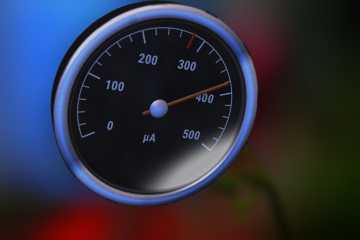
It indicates 380
